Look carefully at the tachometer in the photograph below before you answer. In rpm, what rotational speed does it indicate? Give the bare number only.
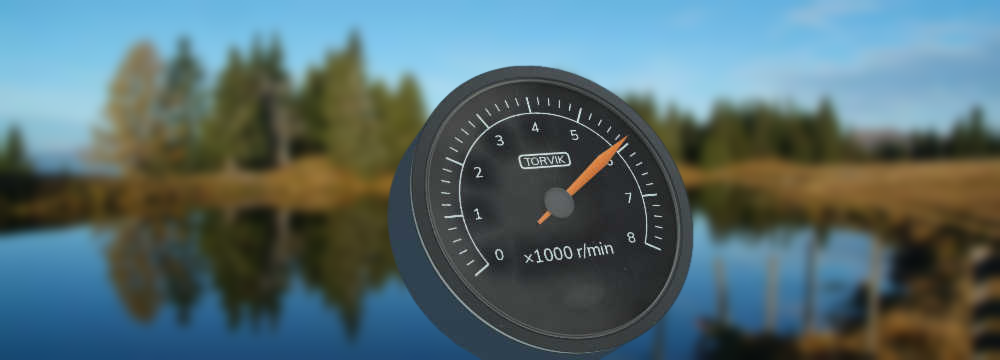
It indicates 5900
